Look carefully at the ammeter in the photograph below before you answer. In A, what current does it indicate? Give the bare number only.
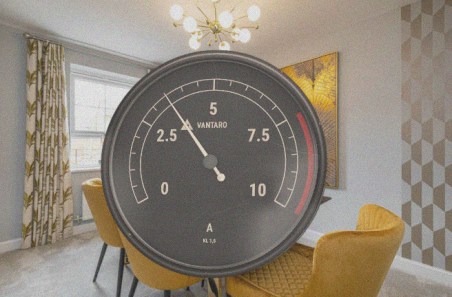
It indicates 3.5
